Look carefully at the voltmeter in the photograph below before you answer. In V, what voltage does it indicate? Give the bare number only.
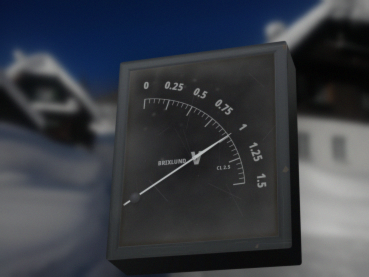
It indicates 1
